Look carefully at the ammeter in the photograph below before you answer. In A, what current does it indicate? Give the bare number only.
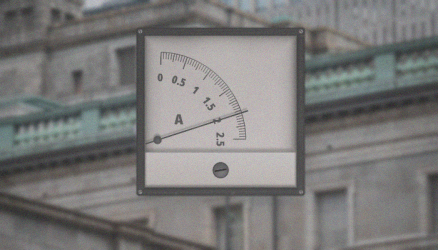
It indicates 2
